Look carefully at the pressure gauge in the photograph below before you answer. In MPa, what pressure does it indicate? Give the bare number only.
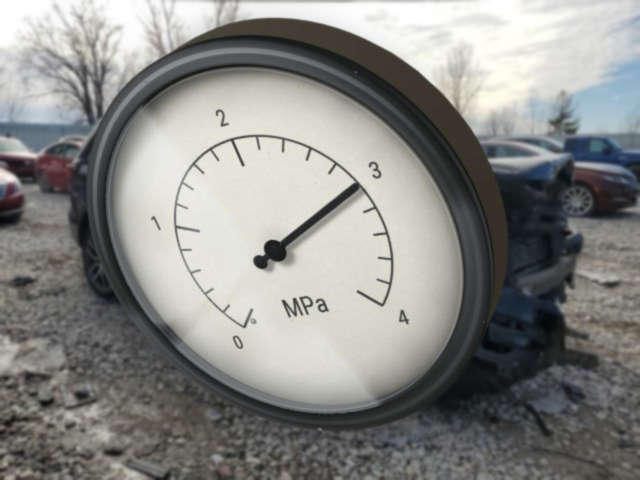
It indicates 3
